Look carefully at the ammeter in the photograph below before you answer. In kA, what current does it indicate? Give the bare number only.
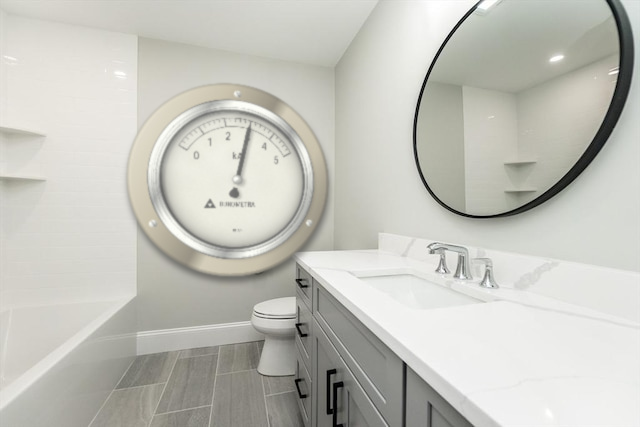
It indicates 3
